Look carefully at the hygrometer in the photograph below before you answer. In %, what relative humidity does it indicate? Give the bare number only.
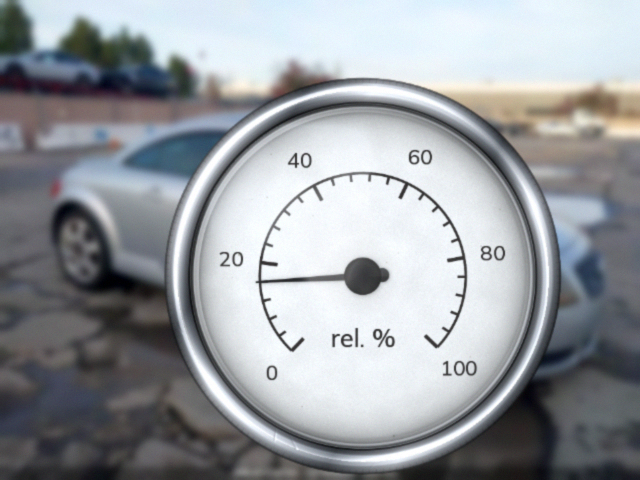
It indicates 16
